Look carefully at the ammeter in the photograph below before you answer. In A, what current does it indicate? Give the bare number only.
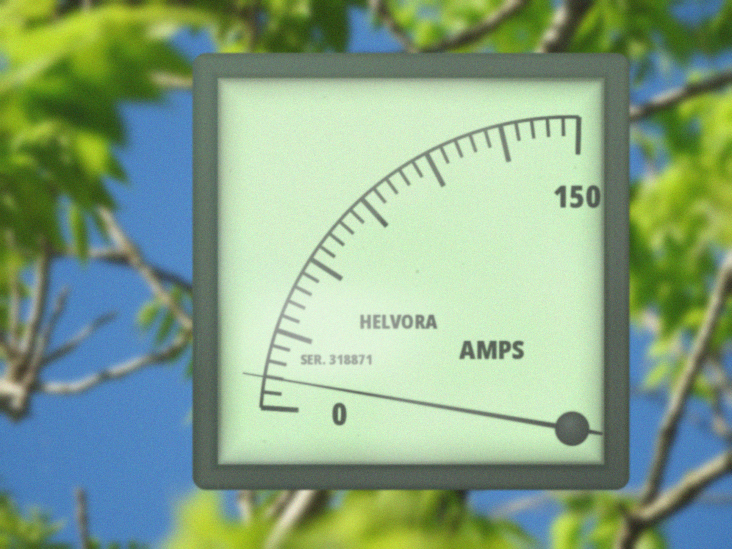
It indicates 10
